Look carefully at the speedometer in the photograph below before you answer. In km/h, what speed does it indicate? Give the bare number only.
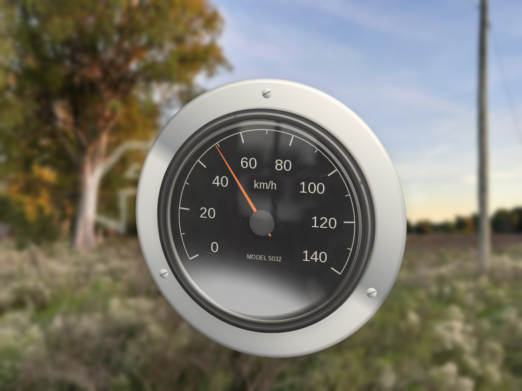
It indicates 50
